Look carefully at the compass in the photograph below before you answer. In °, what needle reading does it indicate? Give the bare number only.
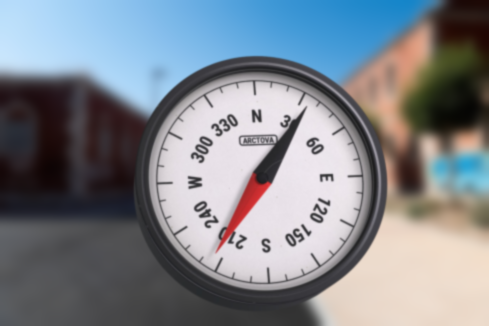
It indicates 215
